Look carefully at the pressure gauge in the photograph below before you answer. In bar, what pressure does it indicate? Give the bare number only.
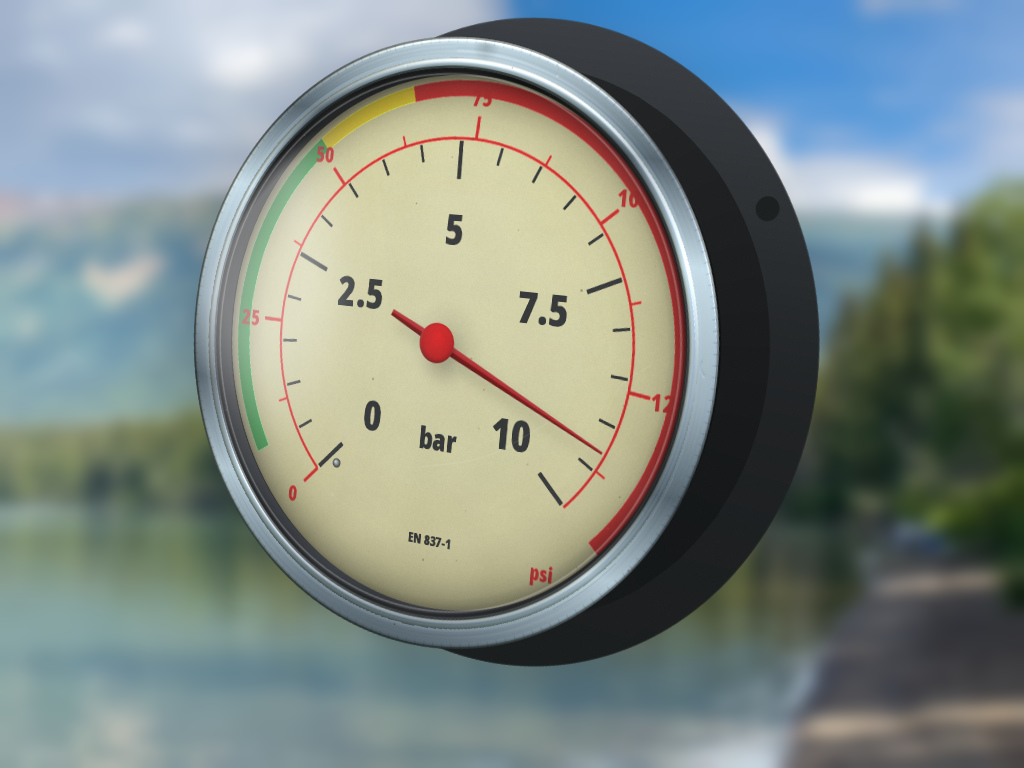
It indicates 9.25
